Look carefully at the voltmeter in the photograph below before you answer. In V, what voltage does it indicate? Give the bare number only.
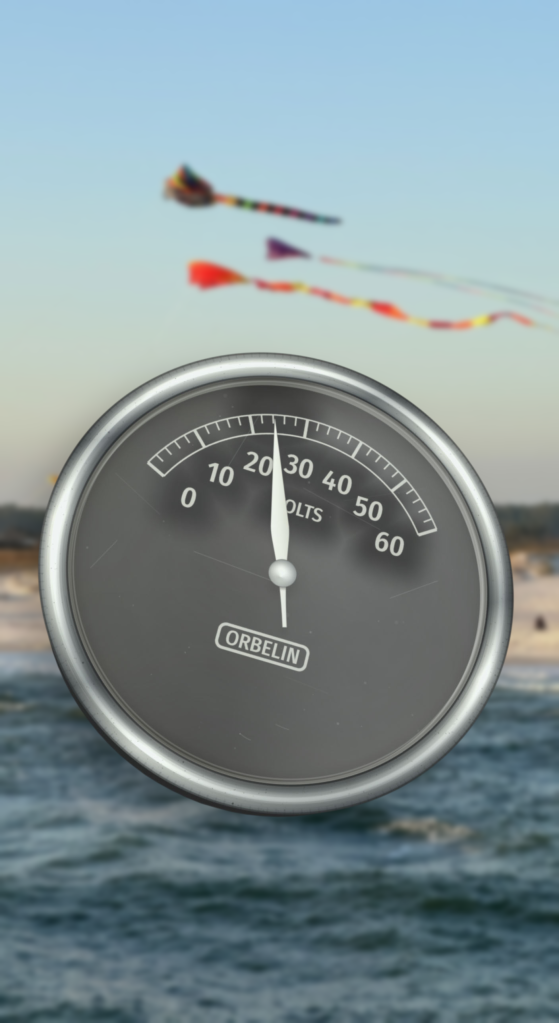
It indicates 24
